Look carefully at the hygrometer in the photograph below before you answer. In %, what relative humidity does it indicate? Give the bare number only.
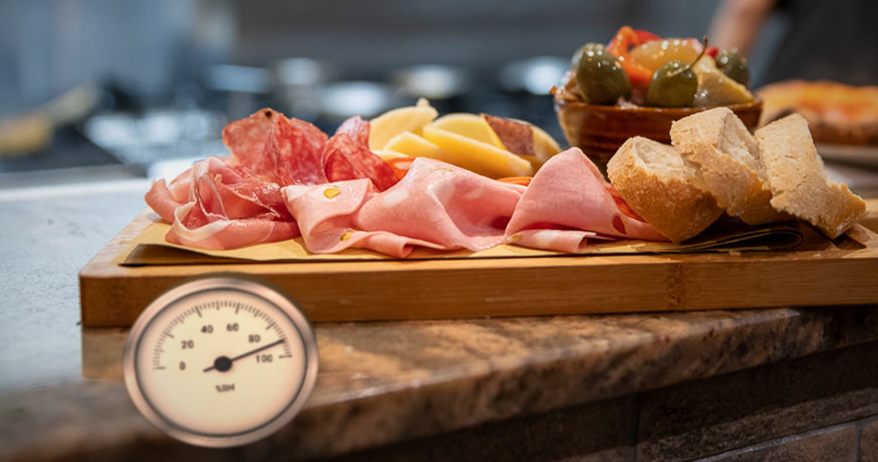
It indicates 90
